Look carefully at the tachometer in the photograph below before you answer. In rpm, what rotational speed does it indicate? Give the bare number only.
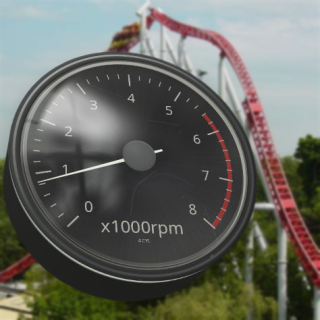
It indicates 800
